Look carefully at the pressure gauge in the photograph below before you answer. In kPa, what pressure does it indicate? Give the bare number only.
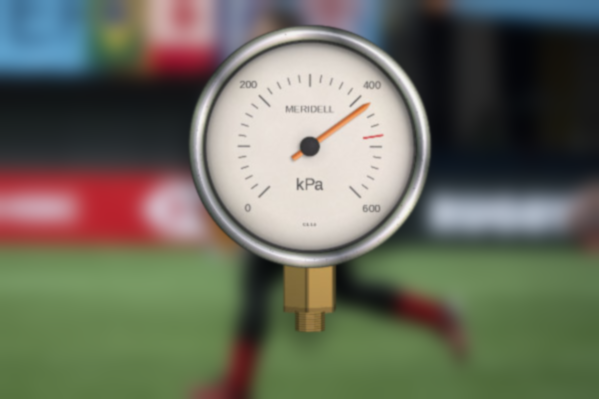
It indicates 420
